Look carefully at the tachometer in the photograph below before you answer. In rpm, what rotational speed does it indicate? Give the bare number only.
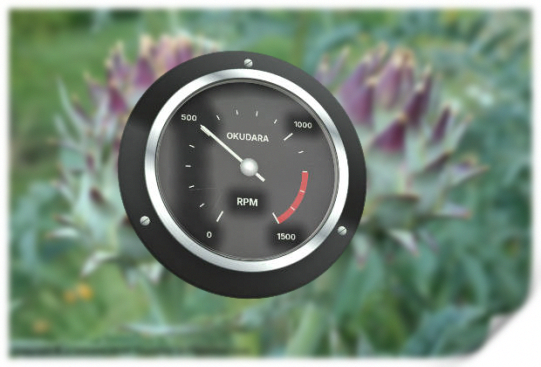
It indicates 500
